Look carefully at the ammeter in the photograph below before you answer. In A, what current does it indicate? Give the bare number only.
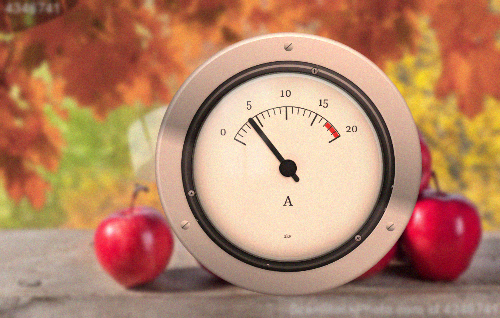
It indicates 4
